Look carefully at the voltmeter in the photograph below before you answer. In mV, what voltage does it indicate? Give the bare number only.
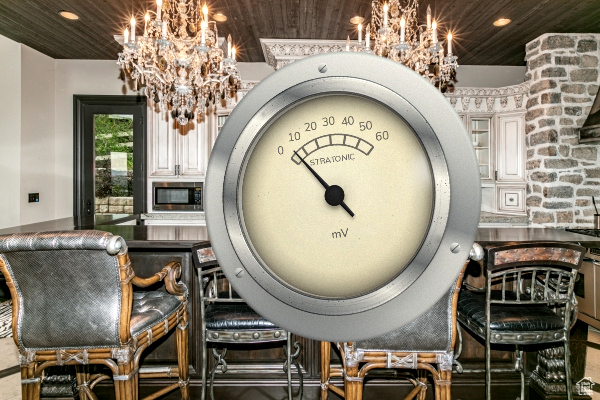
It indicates 5
